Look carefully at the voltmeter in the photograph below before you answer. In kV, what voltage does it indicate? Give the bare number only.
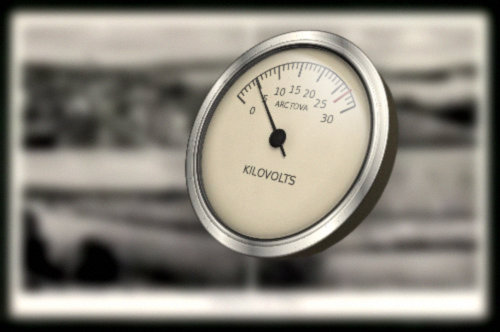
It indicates 5
